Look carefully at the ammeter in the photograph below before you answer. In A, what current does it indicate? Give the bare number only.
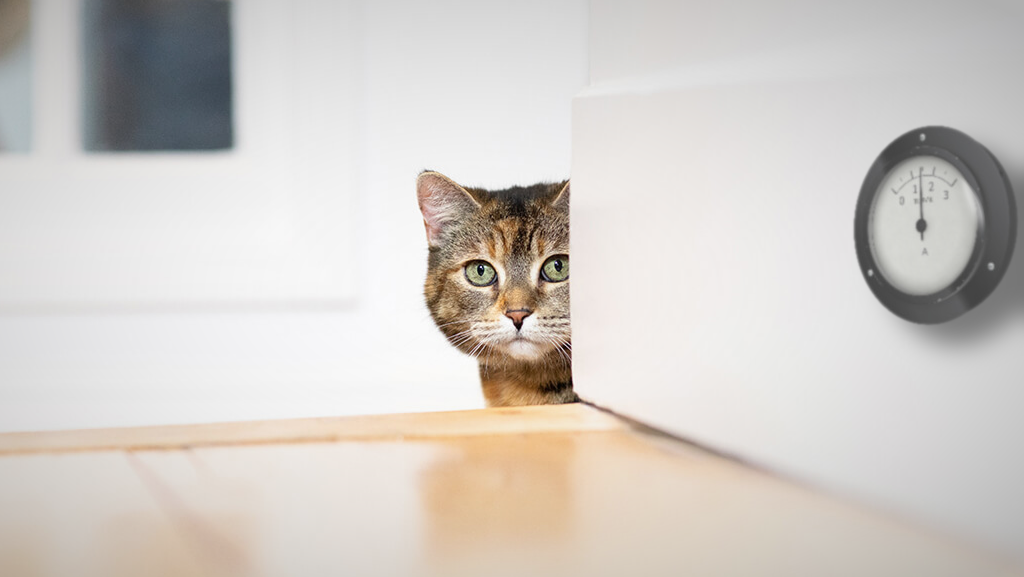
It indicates 1.5
